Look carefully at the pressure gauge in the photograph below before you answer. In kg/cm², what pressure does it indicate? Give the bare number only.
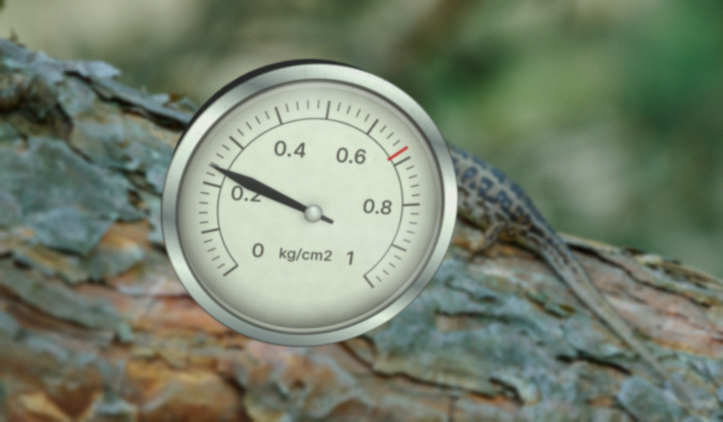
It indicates 0.24
